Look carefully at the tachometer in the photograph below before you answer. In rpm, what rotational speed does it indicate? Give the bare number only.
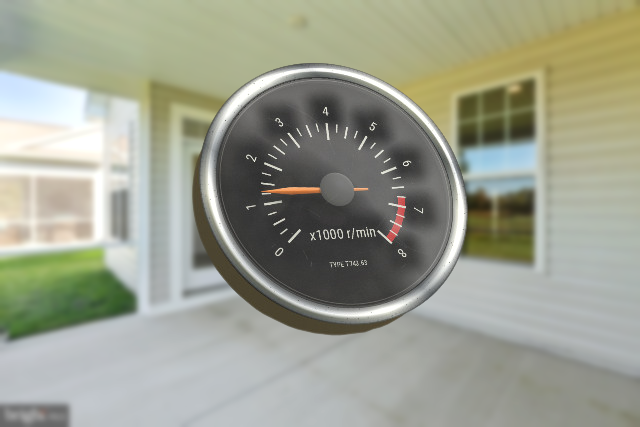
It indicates 1250
